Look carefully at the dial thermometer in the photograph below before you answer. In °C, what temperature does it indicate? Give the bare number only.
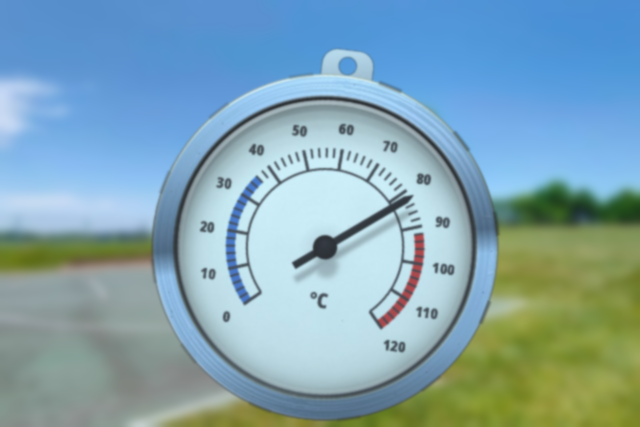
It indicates 82
